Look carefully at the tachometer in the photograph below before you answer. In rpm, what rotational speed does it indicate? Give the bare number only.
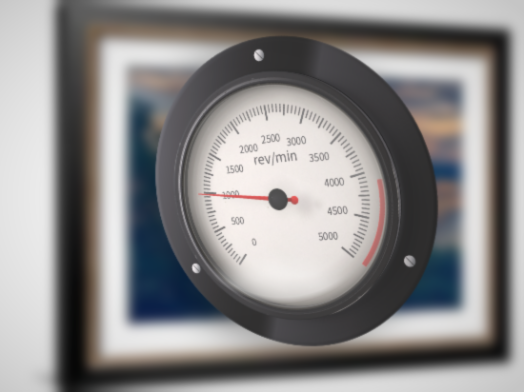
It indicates 1000
